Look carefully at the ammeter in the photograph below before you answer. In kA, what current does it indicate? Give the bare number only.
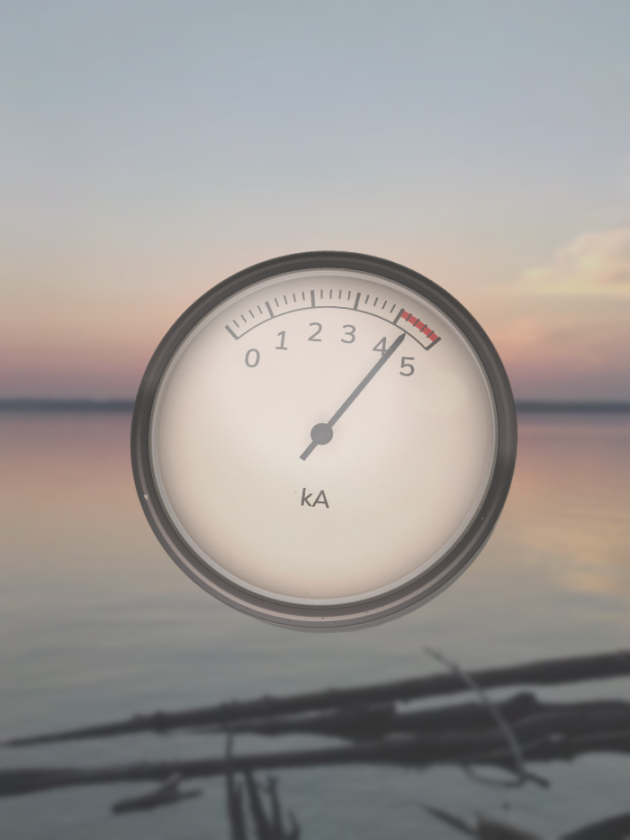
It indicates 4.4
